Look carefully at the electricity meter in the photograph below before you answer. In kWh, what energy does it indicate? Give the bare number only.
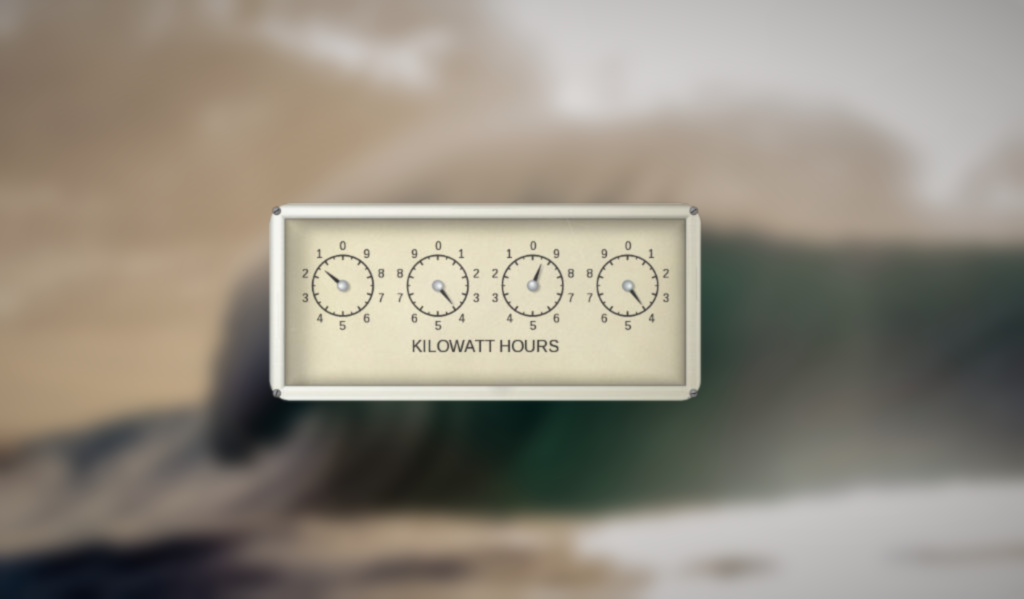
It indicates 1394
